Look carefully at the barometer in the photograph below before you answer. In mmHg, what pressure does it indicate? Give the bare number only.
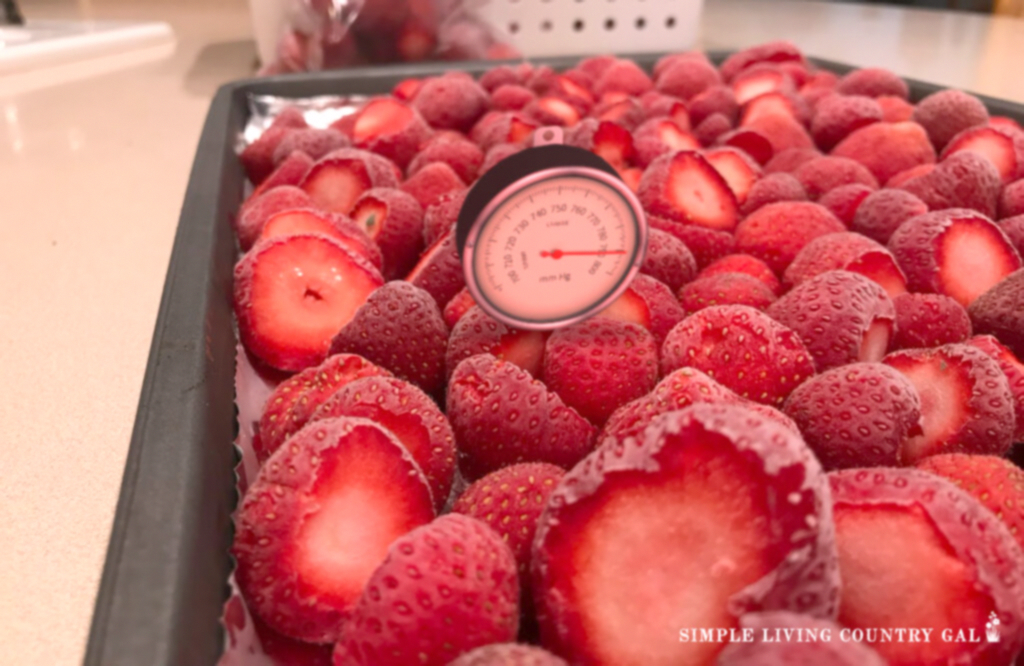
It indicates 790
